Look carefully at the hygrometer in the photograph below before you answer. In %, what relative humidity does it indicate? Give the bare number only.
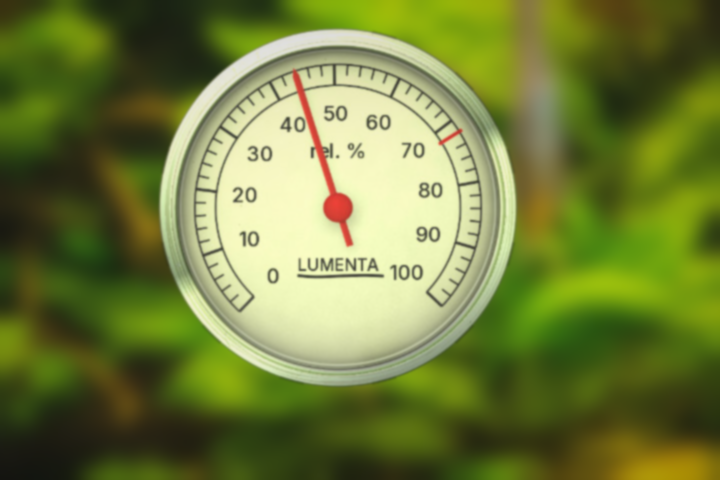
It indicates 44
